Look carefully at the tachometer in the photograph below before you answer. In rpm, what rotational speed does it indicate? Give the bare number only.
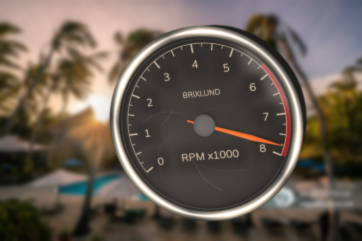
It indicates 7750
